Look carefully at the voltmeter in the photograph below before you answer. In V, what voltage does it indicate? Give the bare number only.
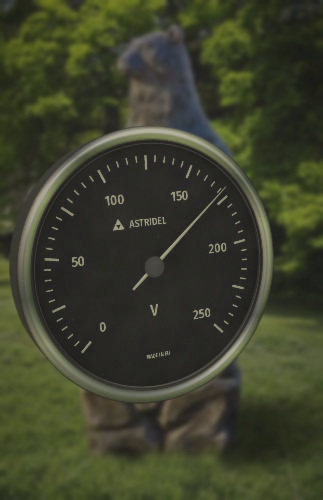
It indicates 170
